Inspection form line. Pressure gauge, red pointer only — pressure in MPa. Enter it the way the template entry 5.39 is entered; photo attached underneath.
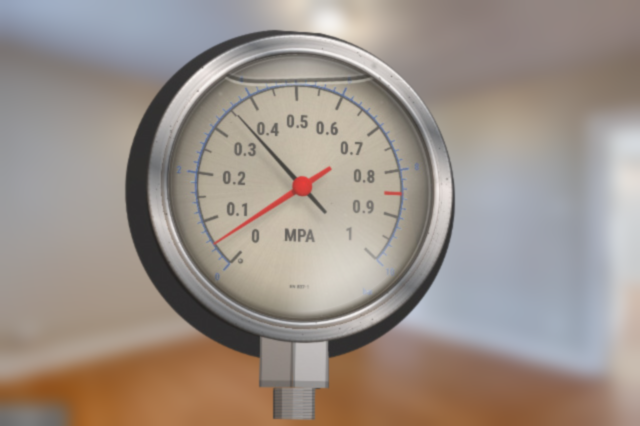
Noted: 0.05
